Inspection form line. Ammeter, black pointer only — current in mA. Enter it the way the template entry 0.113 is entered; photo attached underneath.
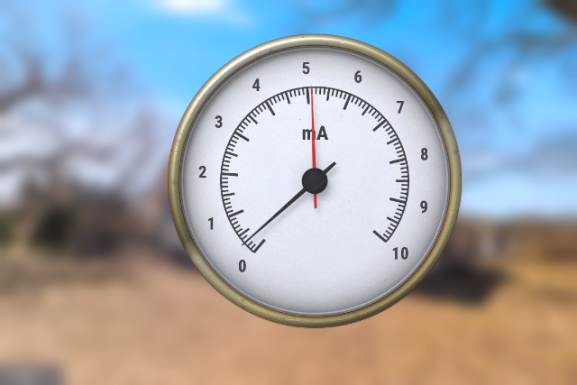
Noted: 0.3
